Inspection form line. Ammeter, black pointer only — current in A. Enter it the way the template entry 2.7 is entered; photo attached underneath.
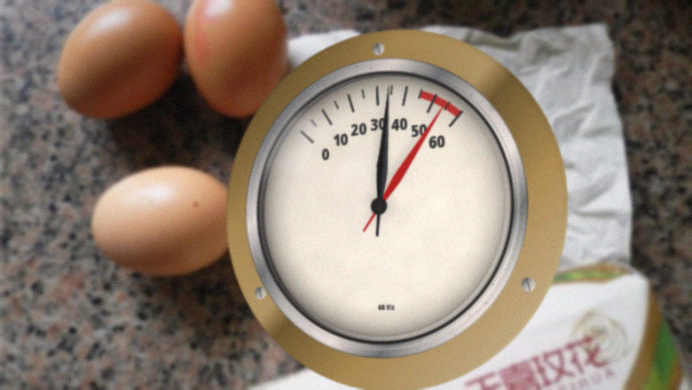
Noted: 35
